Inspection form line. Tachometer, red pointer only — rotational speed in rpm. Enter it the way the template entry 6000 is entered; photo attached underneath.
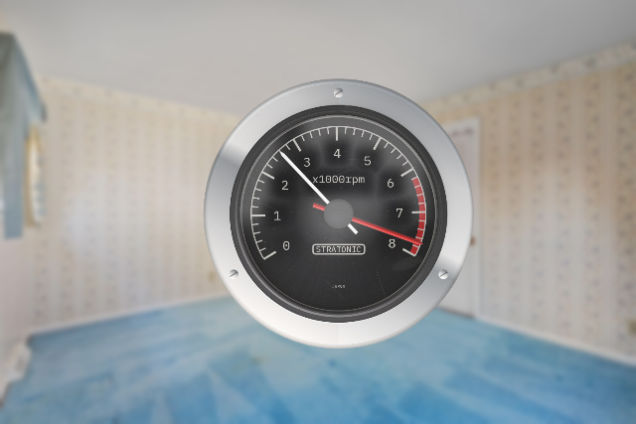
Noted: 7700
